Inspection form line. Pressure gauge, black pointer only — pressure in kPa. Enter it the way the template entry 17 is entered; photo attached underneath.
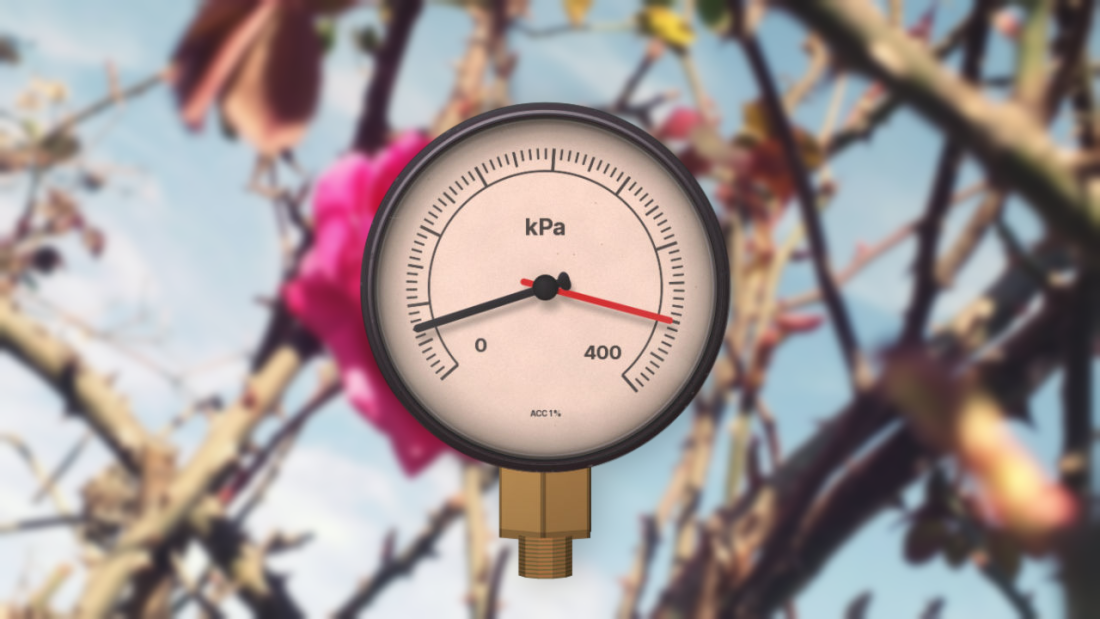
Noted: 35
